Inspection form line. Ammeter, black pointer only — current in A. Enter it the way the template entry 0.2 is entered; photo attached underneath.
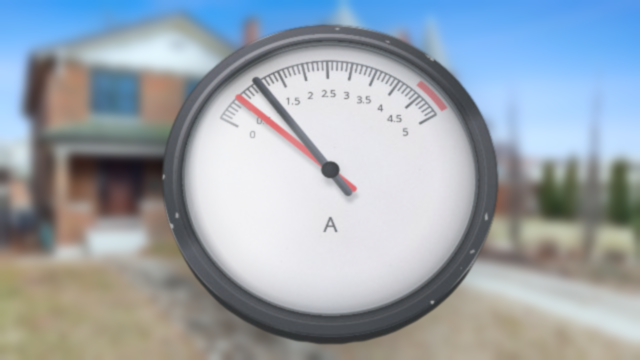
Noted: 1
